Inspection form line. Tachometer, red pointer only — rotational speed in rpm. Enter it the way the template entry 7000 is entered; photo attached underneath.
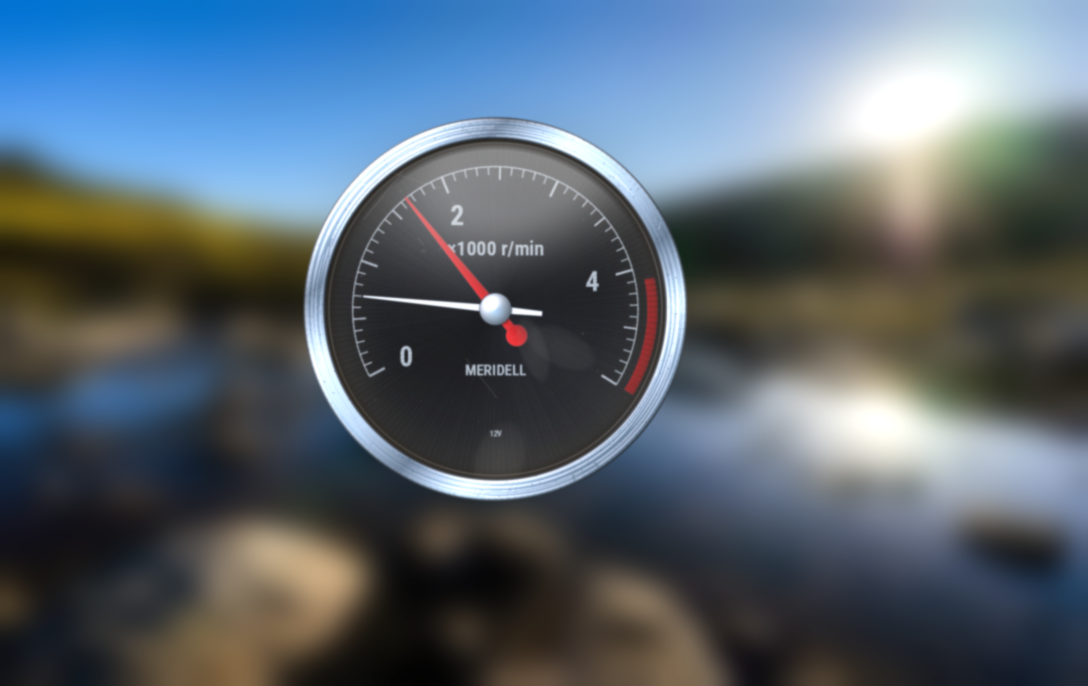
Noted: 1650
